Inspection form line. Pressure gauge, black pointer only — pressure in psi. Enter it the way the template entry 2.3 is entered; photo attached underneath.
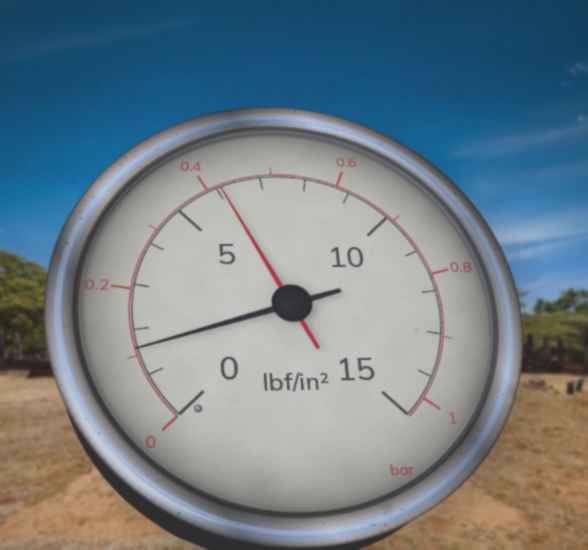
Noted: 1.5
